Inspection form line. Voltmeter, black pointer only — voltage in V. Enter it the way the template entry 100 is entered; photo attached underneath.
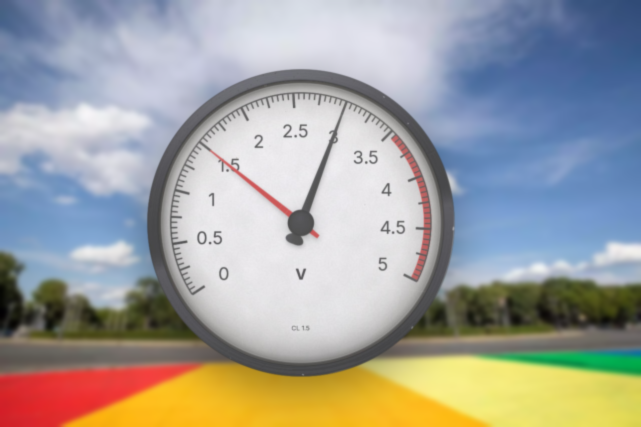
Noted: 3
